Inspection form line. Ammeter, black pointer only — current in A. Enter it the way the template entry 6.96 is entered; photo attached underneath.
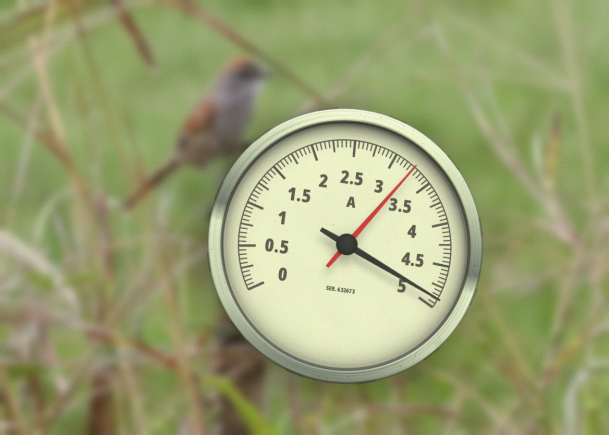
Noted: 4.9
